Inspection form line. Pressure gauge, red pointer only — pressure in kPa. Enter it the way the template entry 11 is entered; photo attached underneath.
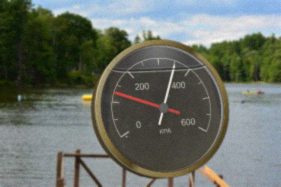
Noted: 125
